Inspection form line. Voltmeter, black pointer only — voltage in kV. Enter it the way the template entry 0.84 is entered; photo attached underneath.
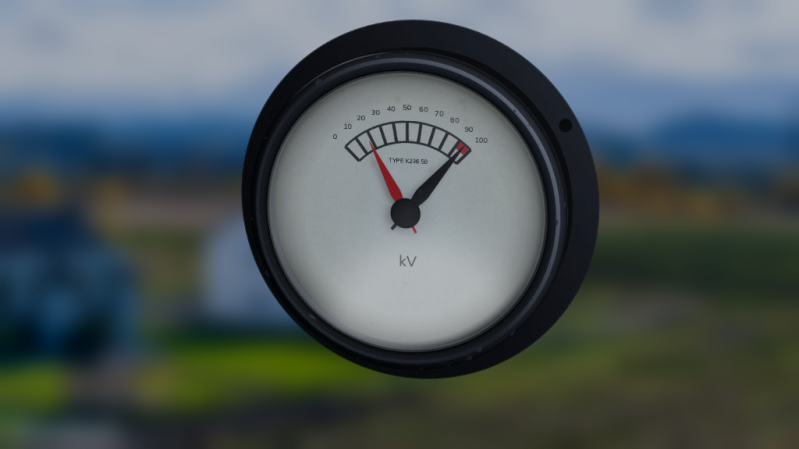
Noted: 95
